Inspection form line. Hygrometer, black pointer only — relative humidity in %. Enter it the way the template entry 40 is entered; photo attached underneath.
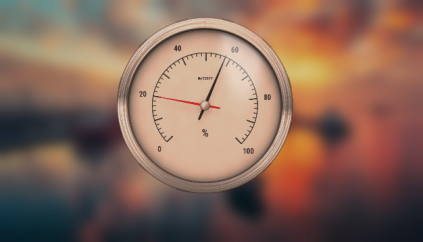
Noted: 58
